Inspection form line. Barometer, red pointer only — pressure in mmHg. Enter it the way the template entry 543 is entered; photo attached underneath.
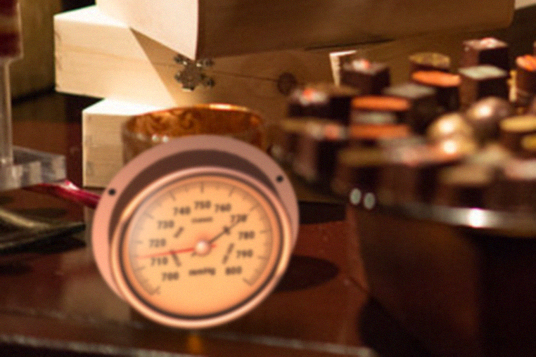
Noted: 715
